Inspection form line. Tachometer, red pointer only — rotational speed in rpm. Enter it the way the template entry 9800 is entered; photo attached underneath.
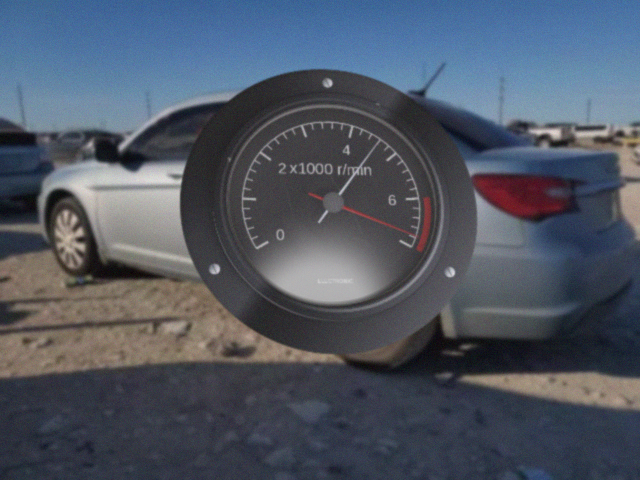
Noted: 6800
